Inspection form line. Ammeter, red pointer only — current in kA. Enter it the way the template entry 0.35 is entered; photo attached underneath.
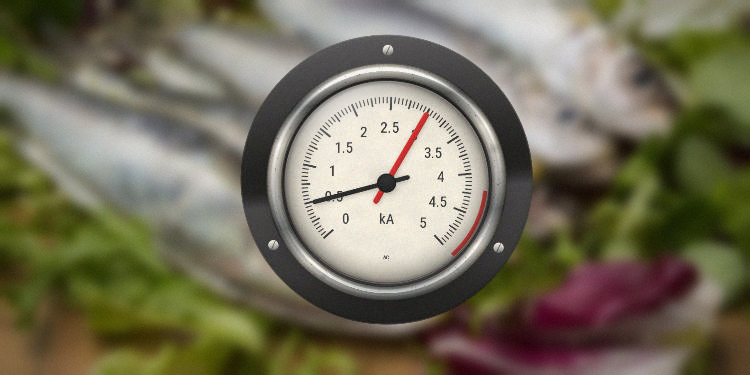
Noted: 3
